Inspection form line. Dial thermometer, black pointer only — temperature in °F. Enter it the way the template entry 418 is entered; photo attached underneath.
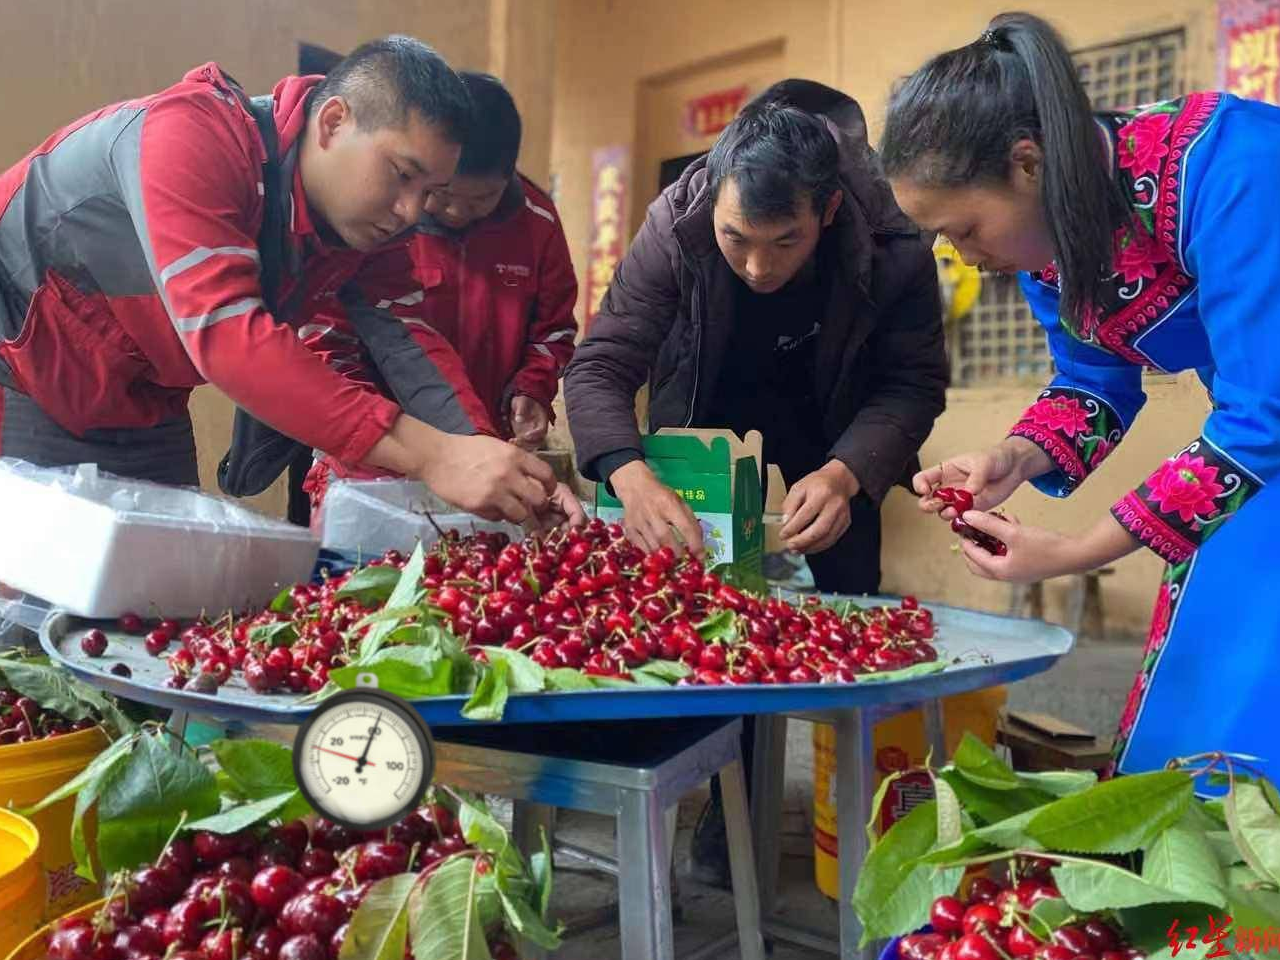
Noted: 60
